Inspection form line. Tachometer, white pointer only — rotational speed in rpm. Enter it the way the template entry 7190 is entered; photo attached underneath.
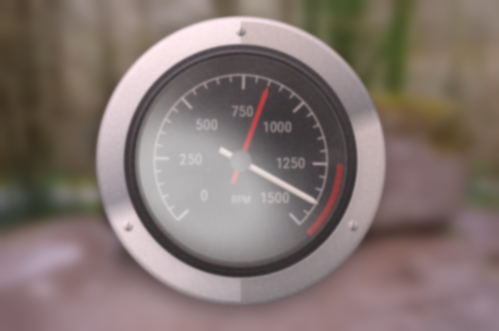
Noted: 1400
